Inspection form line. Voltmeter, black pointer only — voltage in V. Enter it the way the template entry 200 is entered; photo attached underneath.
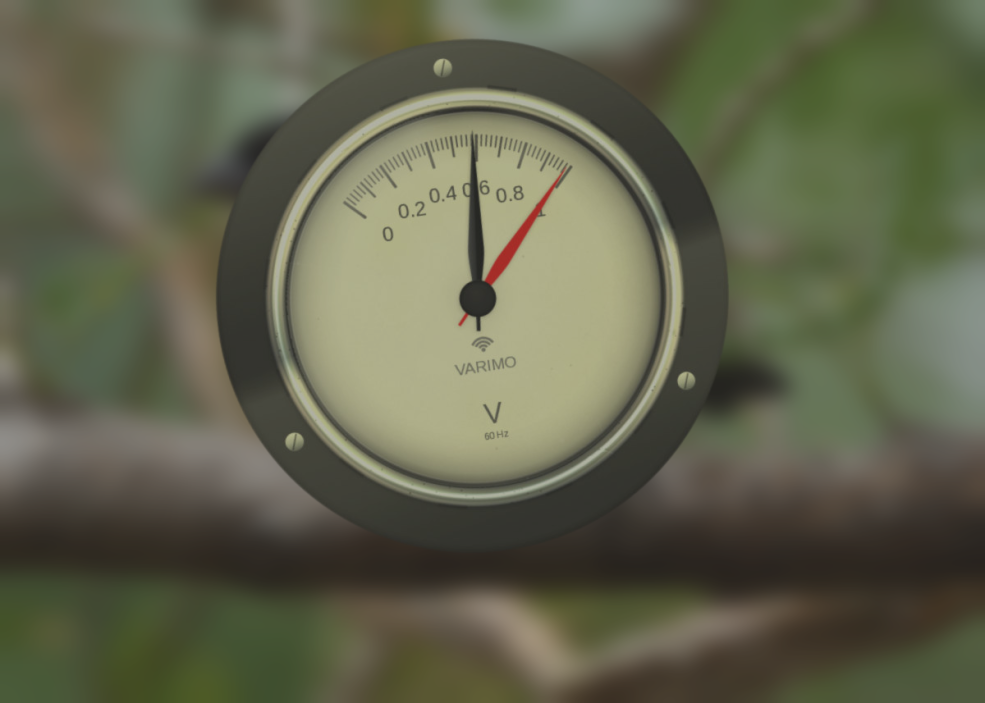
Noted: 0.58
